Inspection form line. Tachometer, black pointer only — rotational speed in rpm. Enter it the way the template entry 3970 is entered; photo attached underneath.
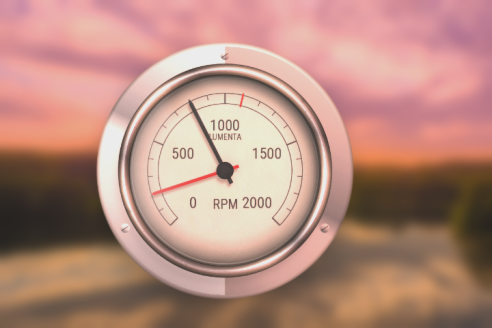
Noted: 800
